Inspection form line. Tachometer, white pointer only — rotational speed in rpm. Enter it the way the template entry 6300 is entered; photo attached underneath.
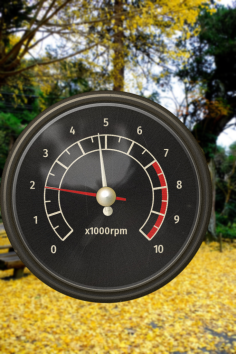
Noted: 4750
